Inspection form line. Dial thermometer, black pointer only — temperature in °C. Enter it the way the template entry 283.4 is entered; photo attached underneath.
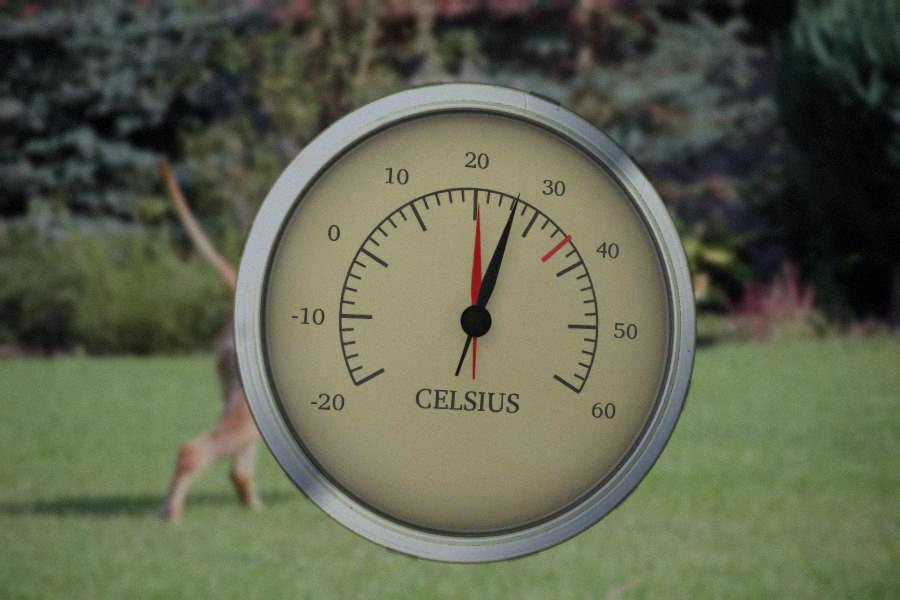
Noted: 26
